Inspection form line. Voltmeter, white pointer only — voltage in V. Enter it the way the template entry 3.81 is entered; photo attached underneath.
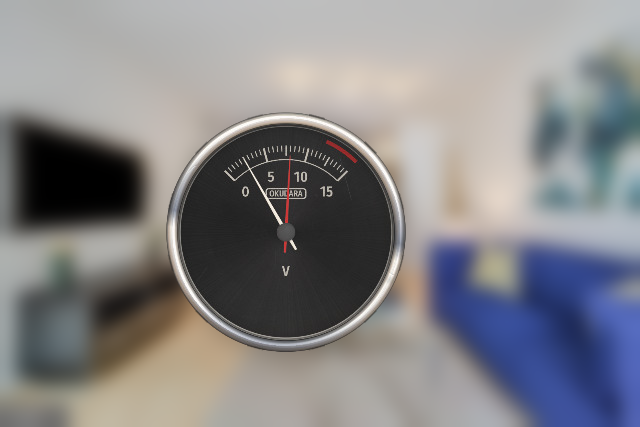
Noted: 2.5
